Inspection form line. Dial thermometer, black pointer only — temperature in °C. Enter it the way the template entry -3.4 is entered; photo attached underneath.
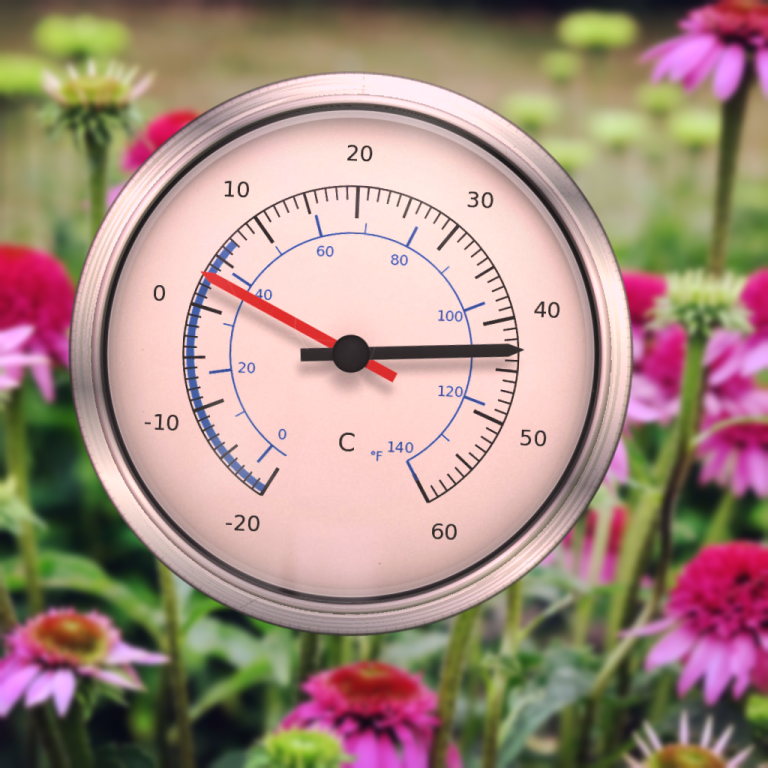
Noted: 43
